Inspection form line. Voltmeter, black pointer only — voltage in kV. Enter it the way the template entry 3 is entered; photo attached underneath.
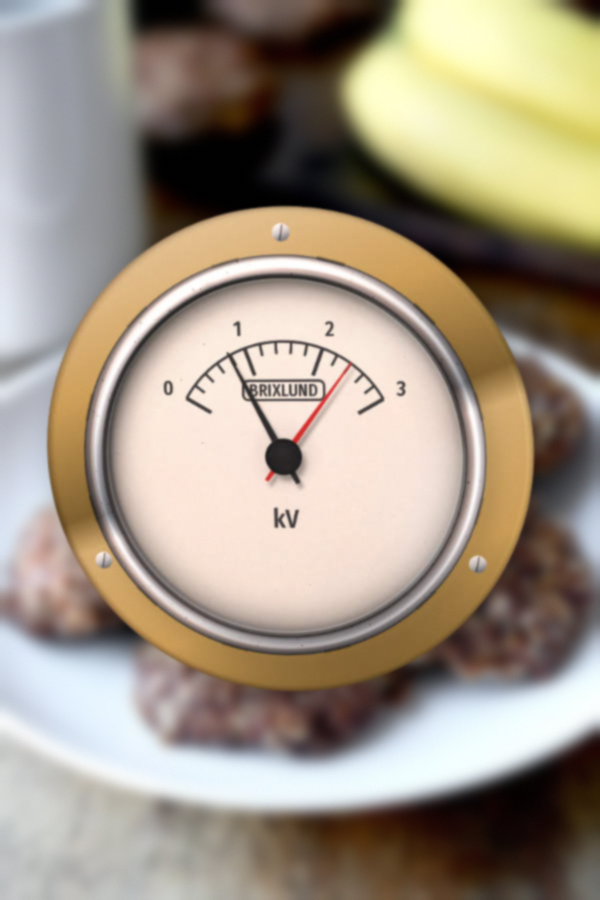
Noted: 0.8
